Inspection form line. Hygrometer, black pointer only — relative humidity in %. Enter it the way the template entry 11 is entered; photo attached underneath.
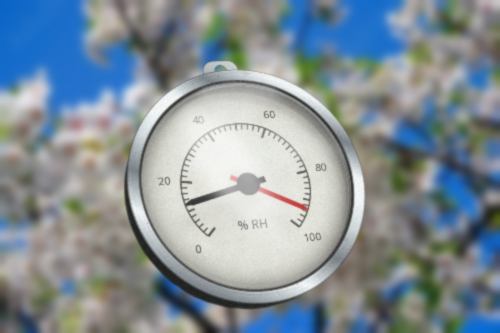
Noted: 12
